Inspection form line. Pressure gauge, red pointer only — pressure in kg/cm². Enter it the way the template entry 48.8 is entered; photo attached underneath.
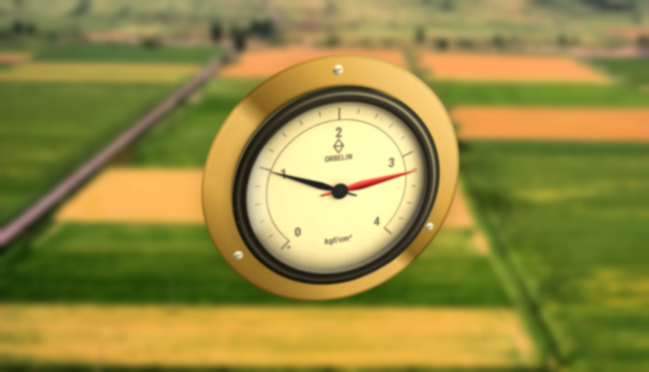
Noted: 3.2
